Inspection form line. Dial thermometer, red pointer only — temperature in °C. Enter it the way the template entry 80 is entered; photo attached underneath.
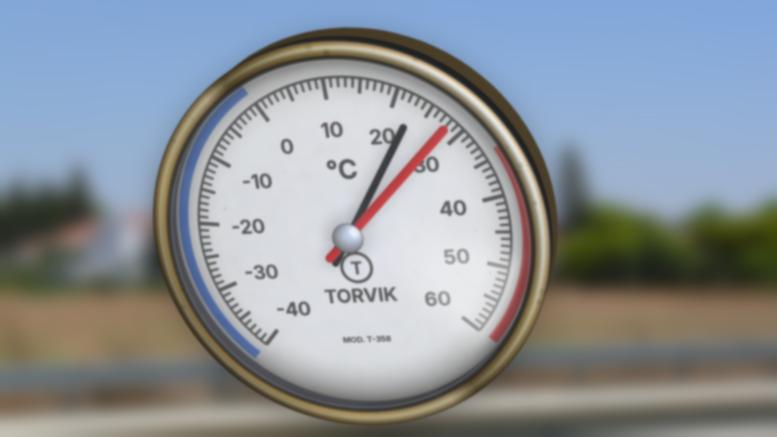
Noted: 28
